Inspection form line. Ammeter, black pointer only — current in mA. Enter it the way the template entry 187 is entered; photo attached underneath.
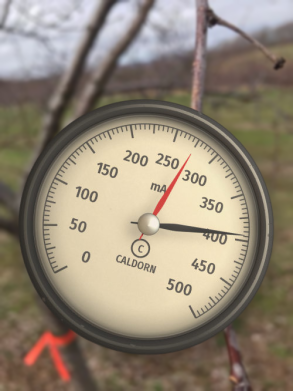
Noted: 395
